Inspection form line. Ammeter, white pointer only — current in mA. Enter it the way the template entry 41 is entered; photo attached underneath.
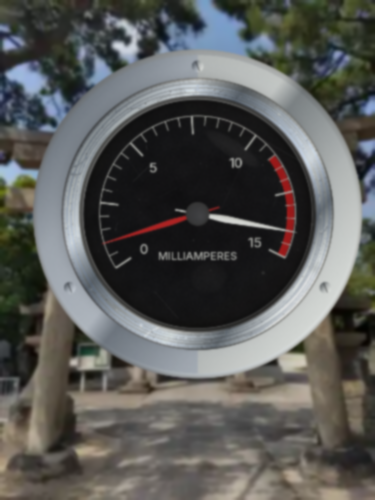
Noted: 14
